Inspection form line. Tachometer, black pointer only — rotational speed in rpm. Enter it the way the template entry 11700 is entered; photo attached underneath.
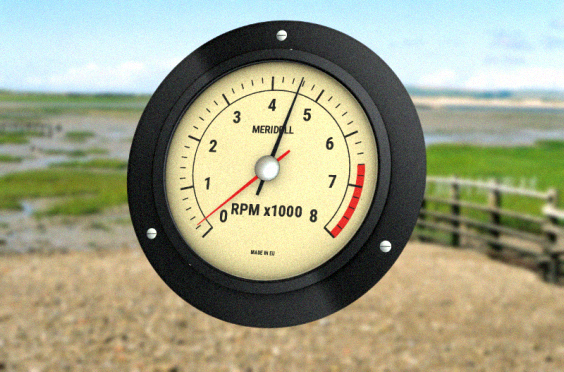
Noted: 4600
